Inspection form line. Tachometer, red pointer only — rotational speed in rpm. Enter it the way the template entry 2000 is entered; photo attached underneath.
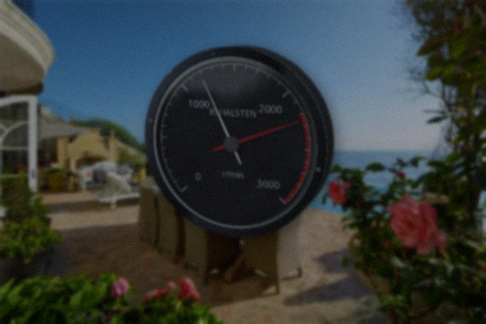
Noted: 2250
